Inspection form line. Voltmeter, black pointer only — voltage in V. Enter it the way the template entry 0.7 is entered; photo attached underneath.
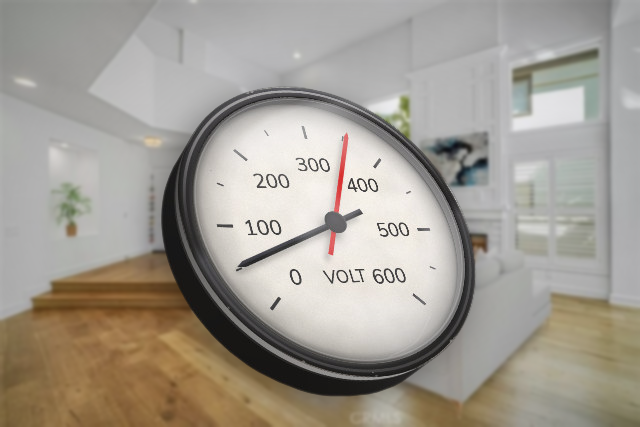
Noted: 50
